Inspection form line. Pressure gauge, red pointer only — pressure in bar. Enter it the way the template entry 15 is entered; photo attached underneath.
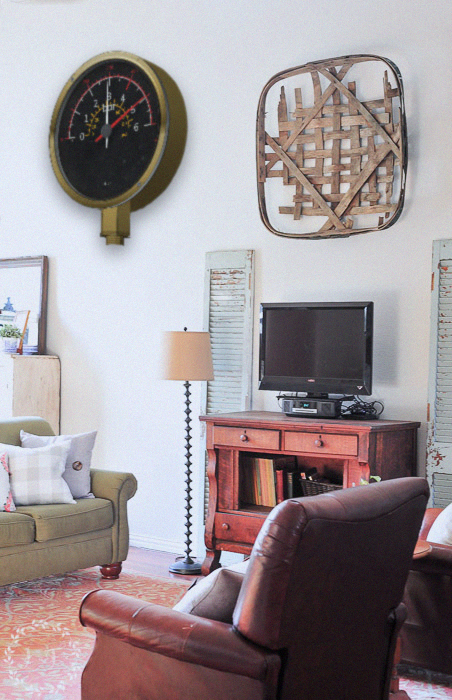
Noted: 5
